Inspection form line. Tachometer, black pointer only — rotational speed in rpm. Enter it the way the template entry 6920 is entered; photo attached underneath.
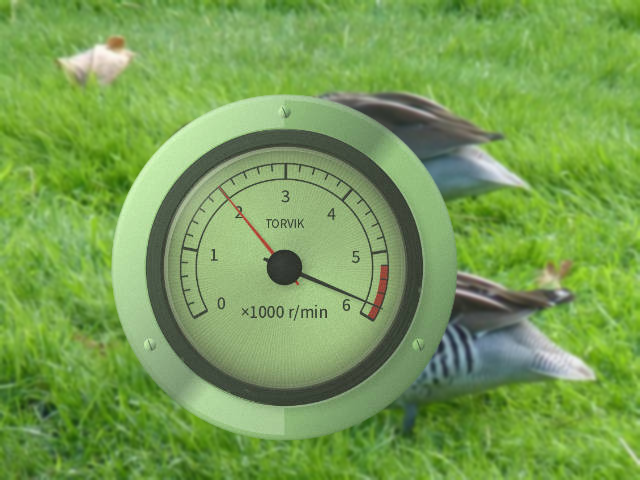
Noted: 5800
